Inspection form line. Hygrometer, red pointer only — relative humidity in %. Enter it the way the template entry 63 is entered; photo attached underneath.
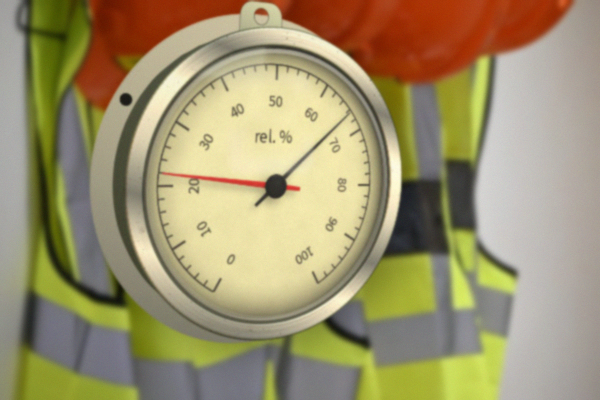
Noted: 22
